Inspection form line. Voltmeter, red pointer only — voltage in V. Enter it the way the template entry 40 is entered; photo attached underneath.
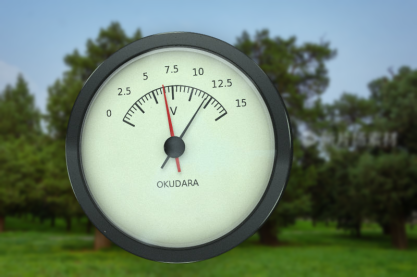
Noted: 6.5
